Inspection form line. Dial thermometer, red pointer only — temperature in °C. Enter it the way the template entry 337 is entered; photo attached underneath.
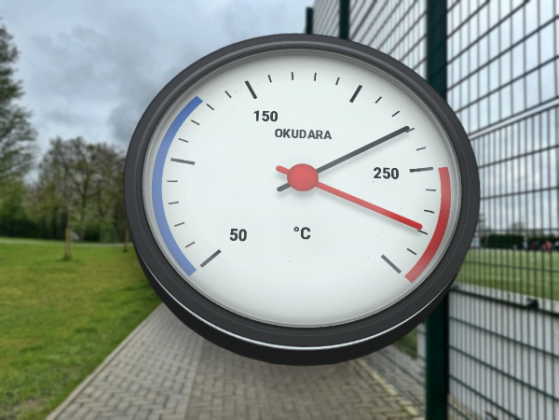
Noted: 280
